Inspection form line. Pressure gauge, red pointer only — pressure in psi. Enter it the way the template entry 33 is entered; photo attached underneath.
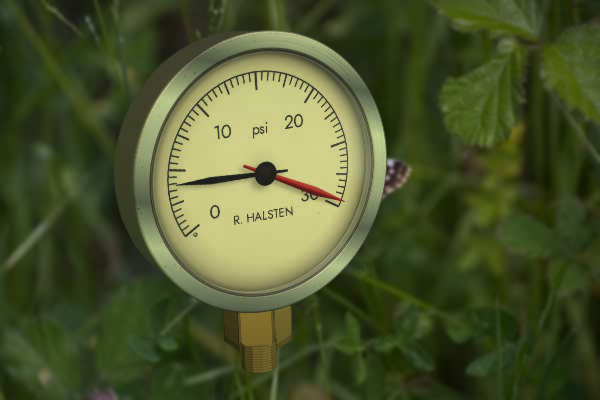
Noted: 29.5
